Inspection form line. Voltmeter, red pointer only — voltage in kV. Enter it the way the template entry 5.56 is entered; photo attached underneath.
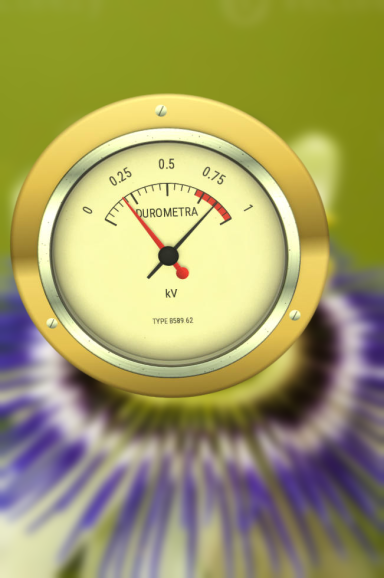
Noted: 0.2
